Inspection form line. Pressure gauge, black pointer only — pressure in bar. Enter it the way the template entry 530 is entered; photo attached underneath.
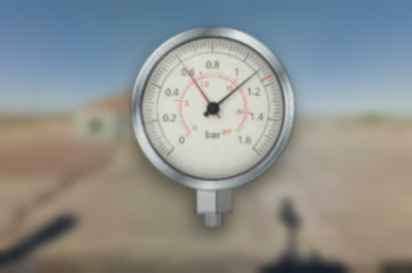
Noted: 1.1
